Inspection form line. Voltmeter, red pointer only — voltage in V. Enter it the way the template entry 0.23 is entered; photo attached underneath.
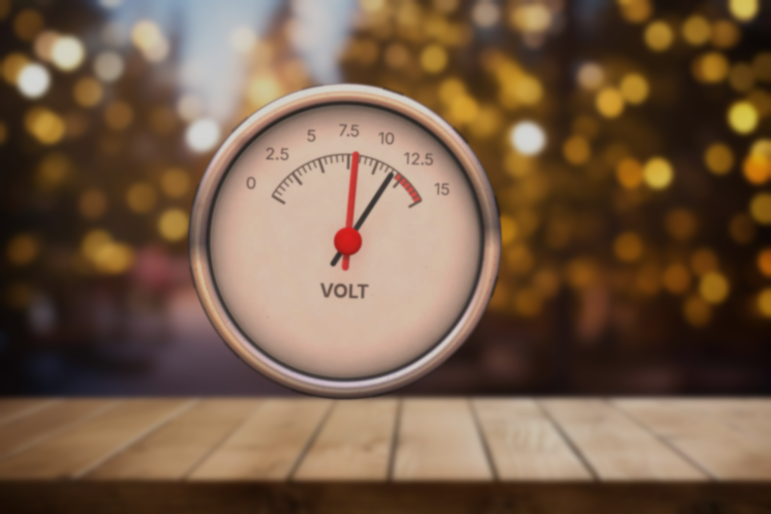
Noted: 8
